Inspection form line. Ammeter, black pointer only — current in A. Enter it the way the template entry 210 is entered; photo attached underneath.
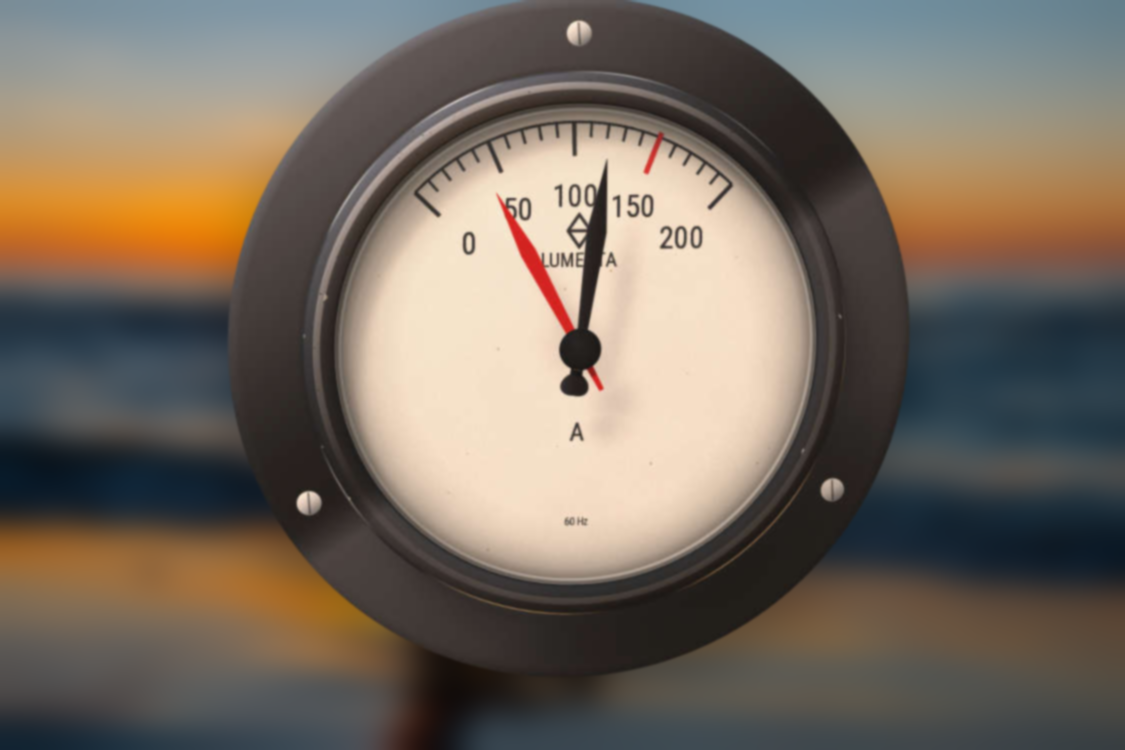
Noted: 120
